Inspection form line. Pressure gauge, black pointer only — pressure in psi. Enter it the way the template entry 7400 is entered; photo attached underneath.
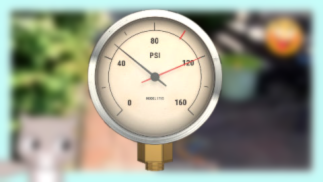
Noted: 50
